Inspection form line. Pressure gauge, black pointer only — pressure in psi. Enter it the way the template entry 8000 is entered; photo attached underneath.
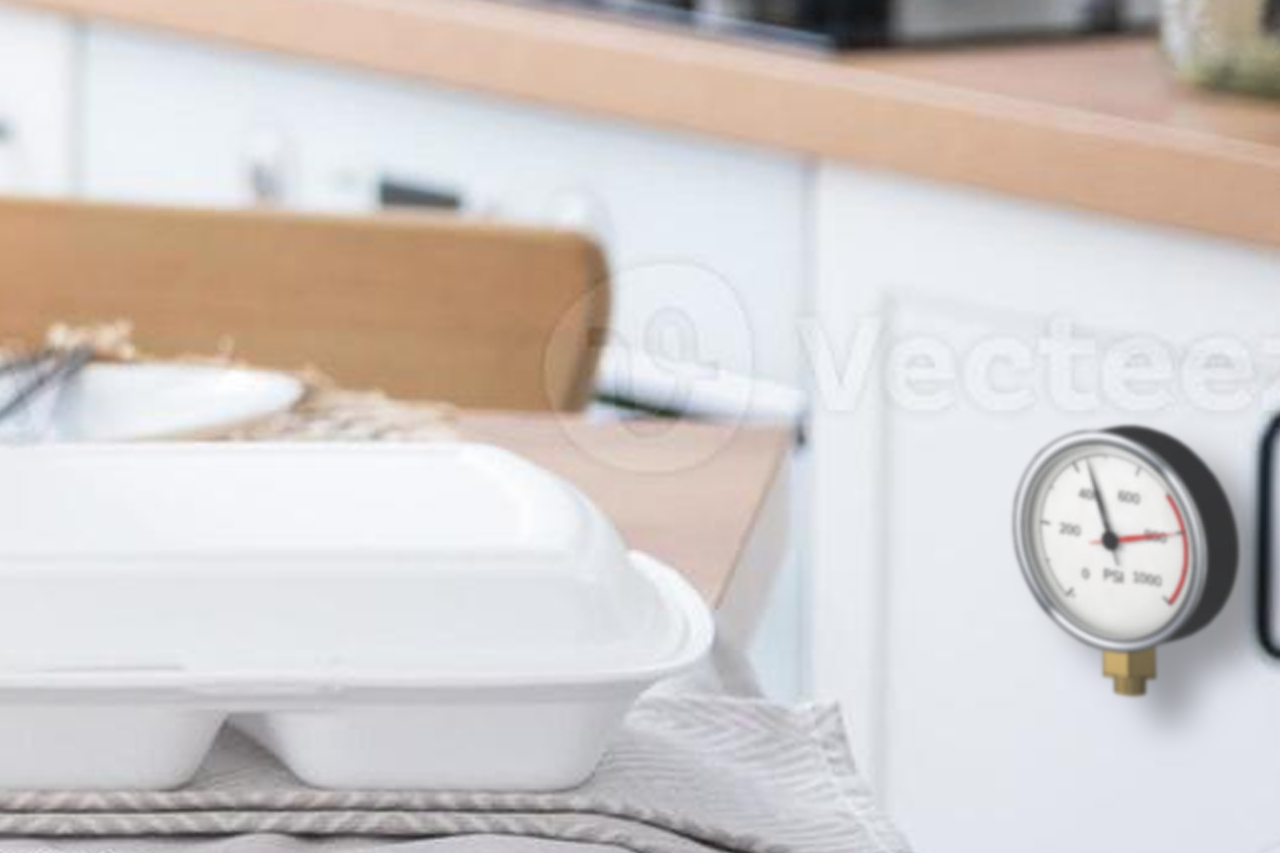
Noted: 450
